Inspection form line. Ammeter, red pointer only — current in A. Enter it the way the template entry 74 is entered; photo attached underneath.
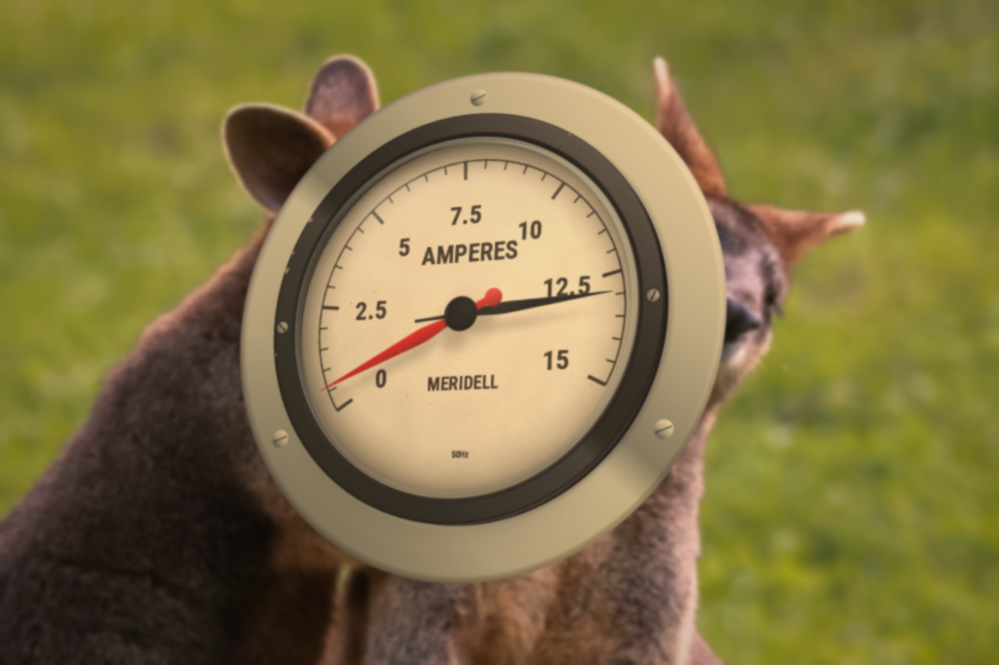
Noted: 0.5
